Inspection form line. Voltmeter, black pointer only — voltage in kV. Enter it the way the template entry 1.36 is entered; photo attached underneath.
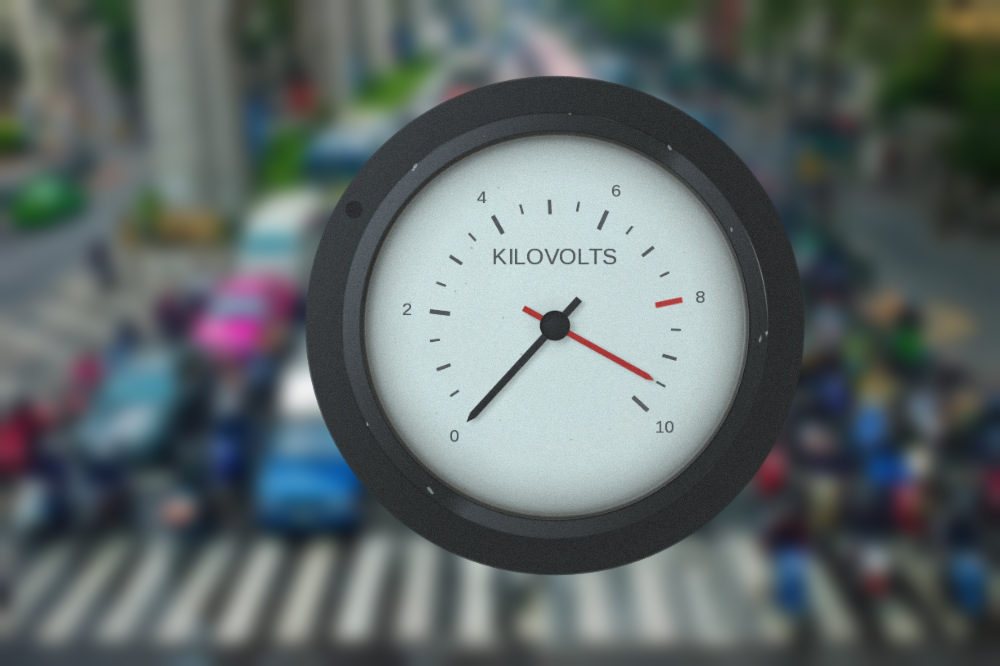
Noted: 0
